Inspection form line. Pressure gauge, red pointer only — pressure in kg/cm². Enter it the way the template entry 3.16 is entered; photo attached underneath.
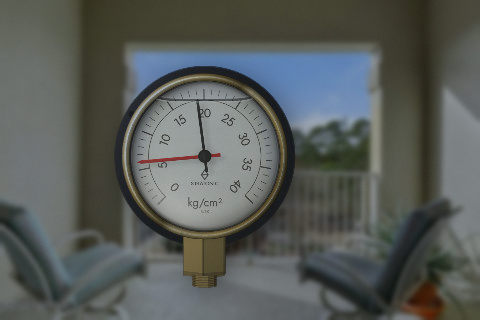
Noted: 6
